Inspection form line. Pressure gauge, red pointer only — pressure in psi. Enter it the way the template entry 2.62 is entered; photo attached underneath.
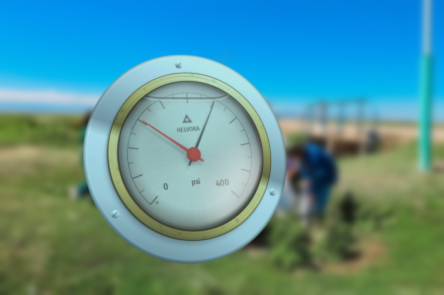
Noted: 120
